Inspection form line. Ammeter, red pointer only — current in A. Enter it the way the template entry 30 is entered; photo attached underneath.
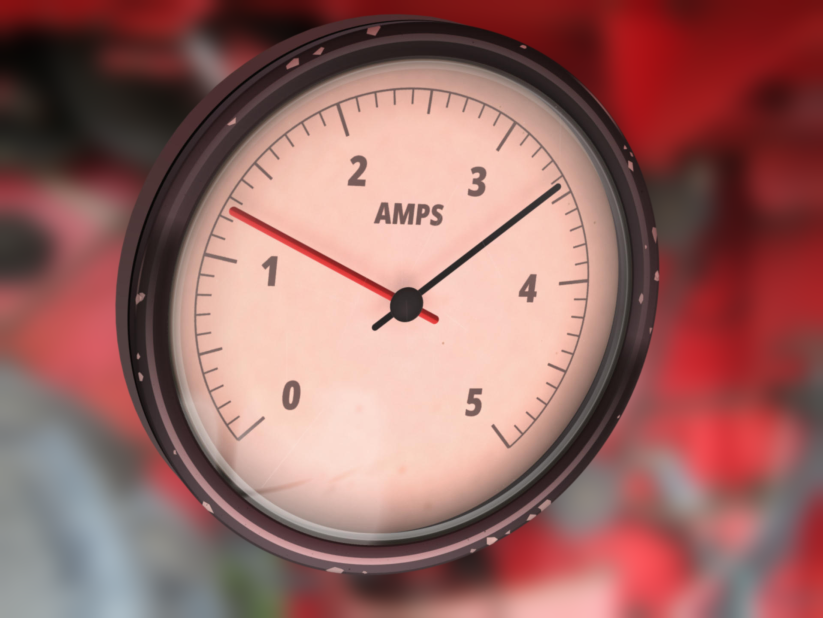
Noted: 1.25
